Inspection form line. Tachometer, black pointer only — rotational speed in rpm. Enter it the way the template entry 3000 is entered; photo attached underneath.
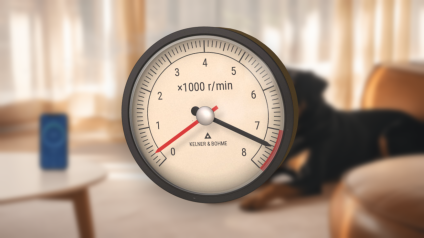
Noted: 7400
